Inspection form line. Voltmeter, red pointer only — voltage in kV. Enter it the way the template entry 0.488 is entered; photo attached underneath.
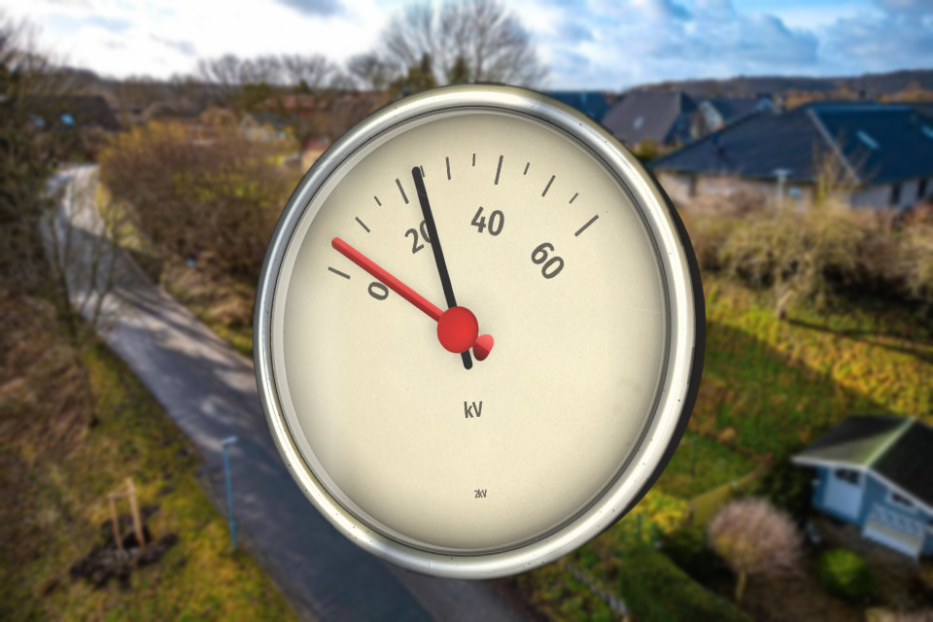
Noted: 5
